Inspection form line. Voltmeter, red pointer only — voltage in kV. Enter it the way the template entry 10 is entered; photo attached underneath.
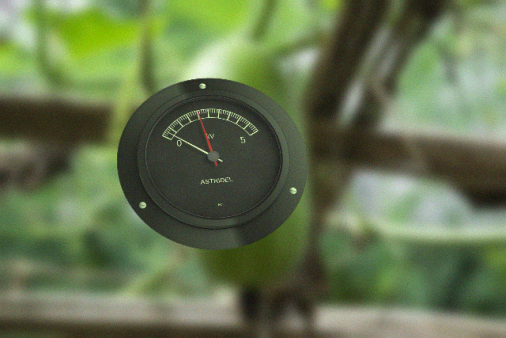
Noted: 2
